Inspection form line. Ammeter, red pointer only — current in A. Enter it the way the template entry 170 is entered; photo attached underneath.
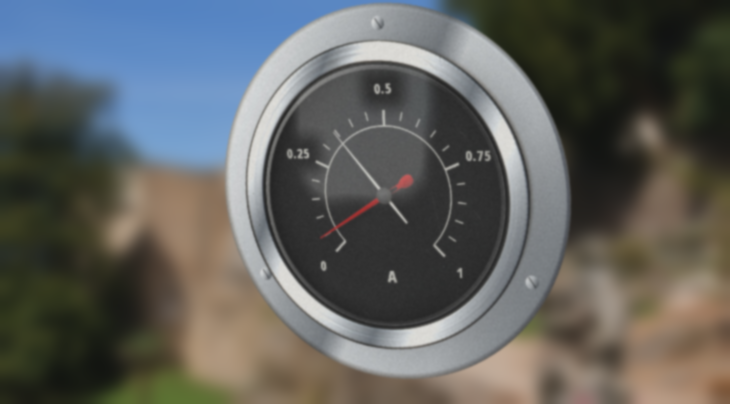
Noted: 0.05
